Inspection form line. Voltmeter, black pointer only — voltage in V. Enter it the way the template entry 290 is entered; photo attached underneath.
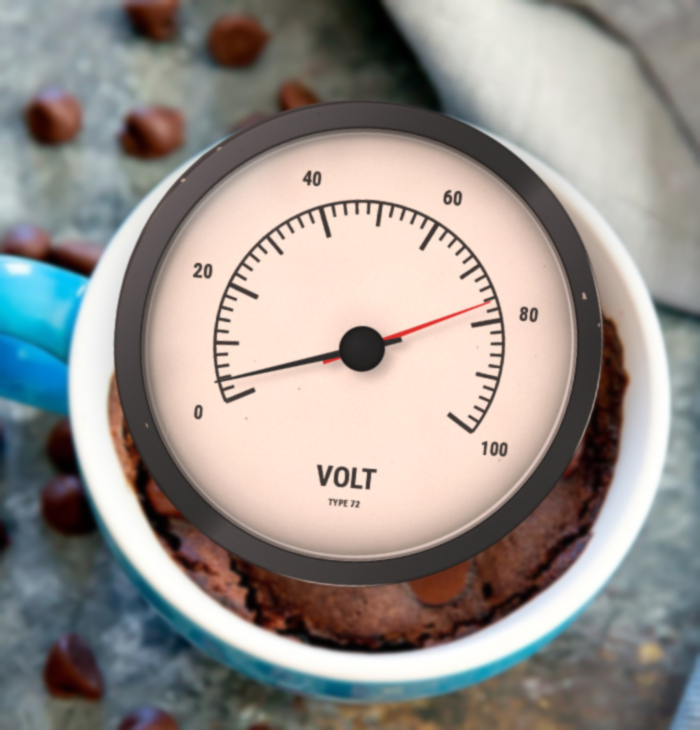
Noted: 4
